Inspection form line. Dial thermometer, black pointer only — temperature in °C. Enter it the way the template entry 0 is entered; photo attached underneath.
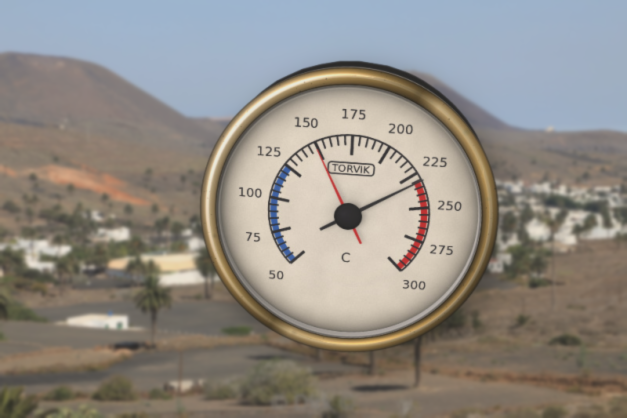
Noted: 230
